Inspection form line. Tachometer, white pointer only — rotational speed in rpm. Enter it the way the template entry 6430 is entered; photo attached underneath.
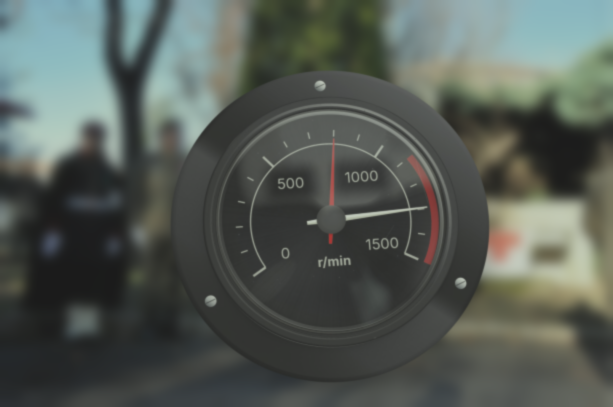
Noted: 1300
